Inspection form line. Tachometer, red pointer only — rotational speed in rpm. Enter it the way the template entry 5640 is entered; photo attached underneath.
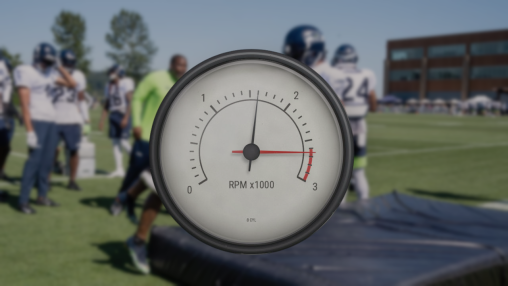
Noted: 2650
